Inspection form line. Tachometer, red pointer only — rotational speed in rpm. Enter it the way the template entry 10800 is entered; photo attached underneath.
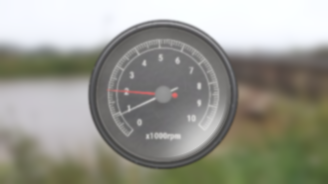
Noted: 2000
